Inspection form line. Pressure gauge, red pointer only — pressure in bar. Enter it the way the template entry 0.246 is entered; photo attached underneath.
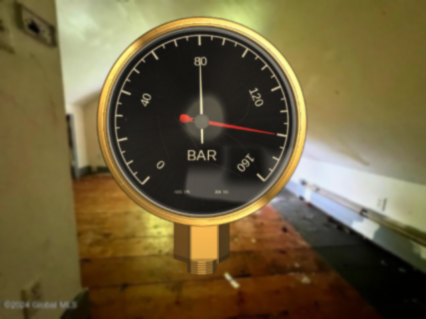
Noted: 140
